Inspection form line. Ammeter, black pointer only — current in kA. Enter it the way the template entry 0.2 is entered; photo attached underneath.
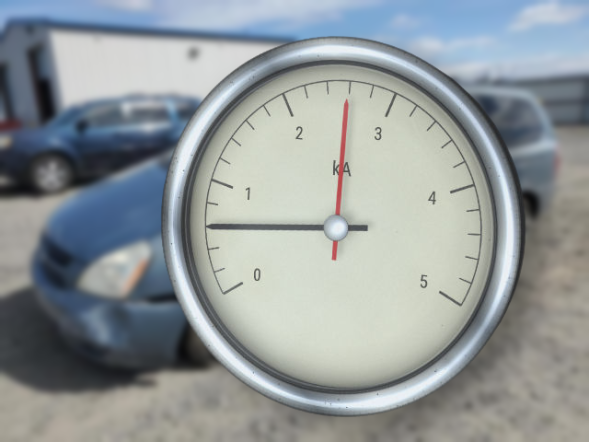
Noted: 0.6
